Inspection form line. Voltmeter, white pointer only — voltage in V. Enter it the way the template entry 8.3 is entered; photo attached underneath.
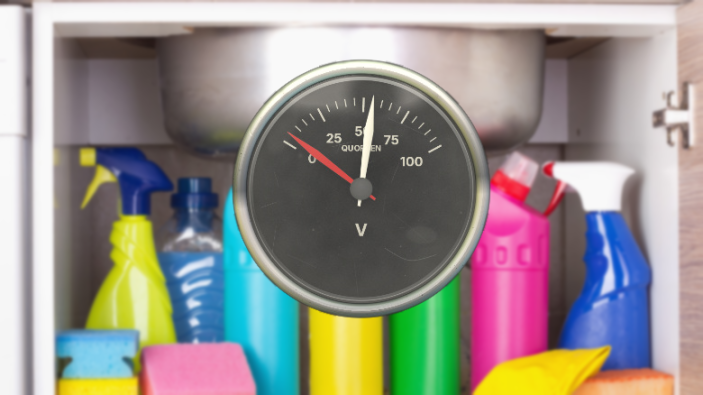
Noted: 55
